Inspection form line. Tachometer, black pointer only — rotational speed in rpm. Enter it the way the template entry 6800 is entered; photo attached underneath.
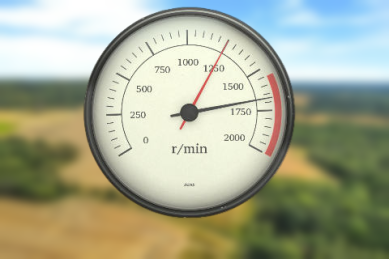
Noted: 1675
